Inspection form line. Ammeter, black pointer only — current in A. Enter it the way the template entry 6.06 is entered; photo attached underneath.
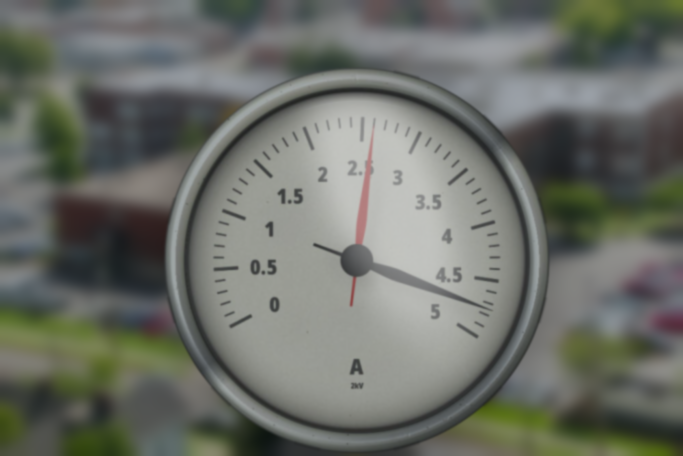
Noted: 4.75
